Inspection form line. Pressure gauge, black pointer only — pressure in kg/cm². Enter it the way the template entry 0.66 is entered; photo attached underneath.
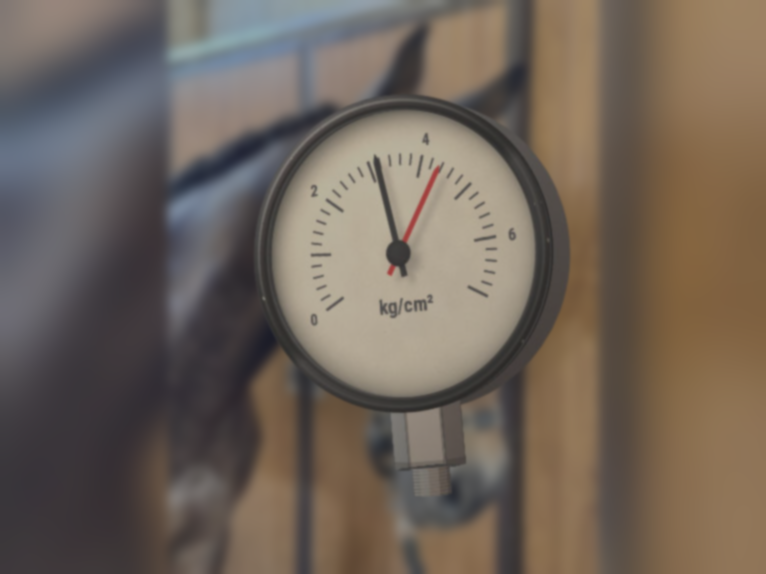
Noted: 3.2
